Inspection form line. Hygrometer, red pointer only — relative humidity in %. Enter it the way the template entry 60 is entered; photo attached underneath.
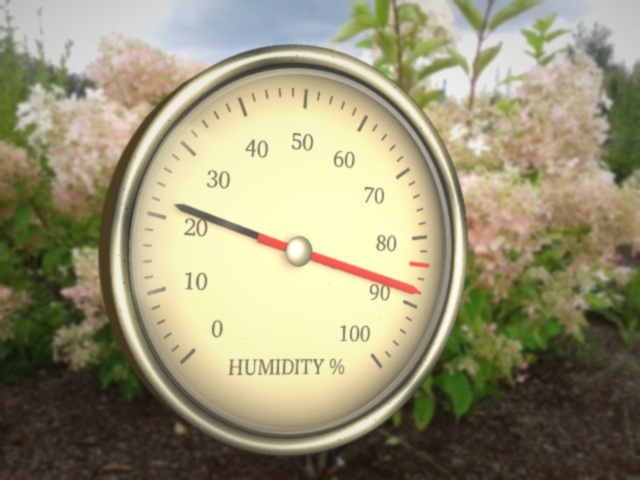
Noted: 88
